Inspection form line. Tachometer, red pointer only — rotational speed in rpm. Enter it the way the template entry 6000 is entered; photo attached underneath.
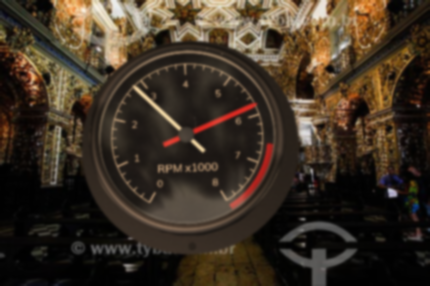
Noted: 5800
